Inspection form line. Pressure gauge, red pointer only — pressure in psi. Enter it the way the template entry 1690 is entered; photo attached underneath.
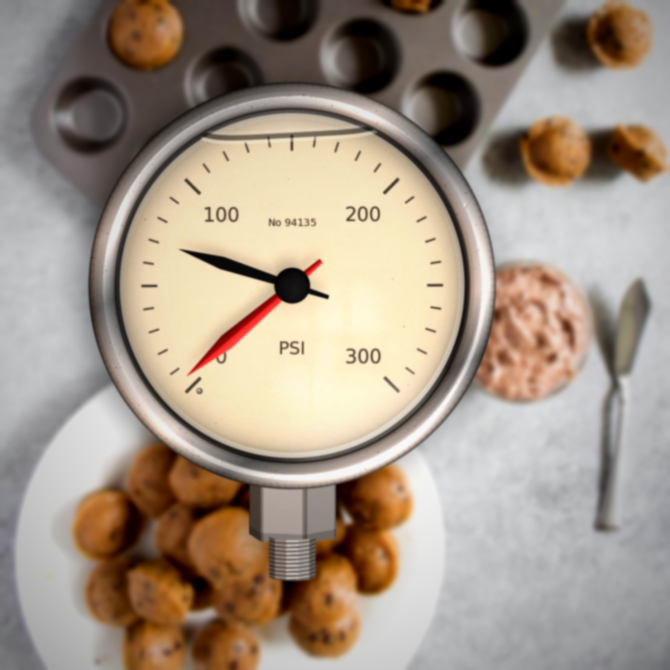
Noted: 5
